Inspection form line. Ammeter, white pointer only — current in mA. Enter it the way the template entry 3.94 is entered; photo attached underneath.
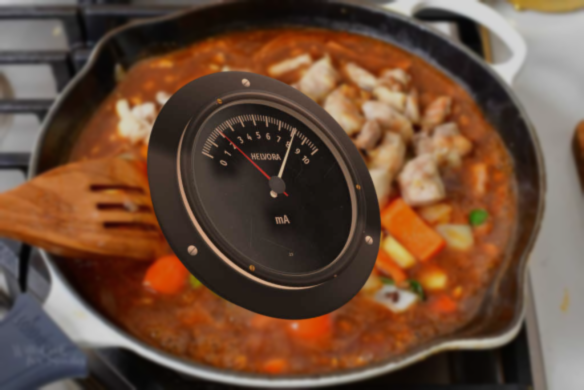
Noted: 8
